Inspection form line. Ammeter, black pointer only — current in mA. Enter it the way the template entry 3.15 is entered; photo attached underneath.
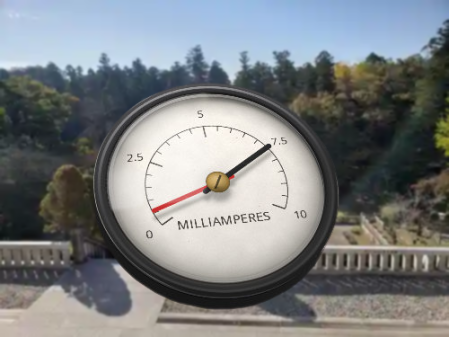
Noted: 7.5
